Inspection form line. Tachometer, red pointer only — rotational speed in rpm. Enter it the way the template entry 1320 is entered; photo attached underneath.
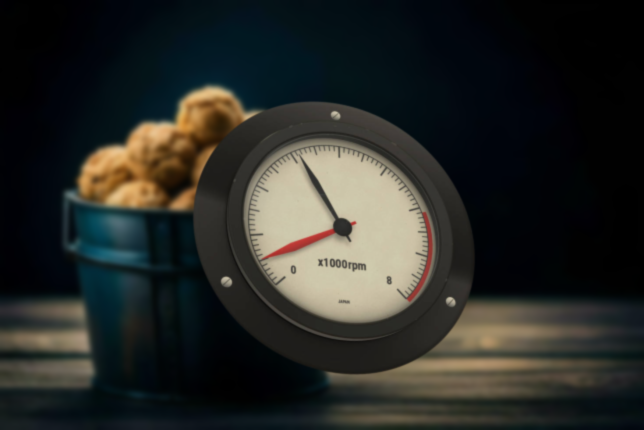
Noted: 500
